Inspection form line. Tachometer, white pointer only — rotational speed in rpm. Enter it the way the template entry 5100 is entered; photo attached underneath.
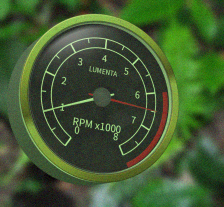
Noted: 1000
